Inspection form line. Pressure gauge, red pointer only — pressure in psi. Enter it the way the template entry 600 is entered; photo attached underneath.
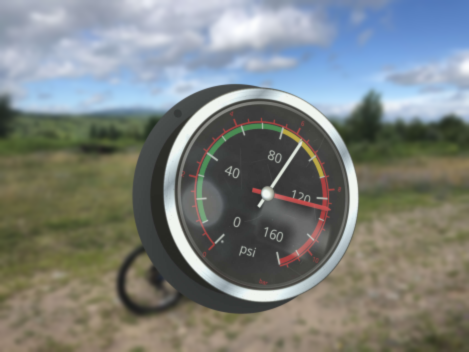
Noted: 125
